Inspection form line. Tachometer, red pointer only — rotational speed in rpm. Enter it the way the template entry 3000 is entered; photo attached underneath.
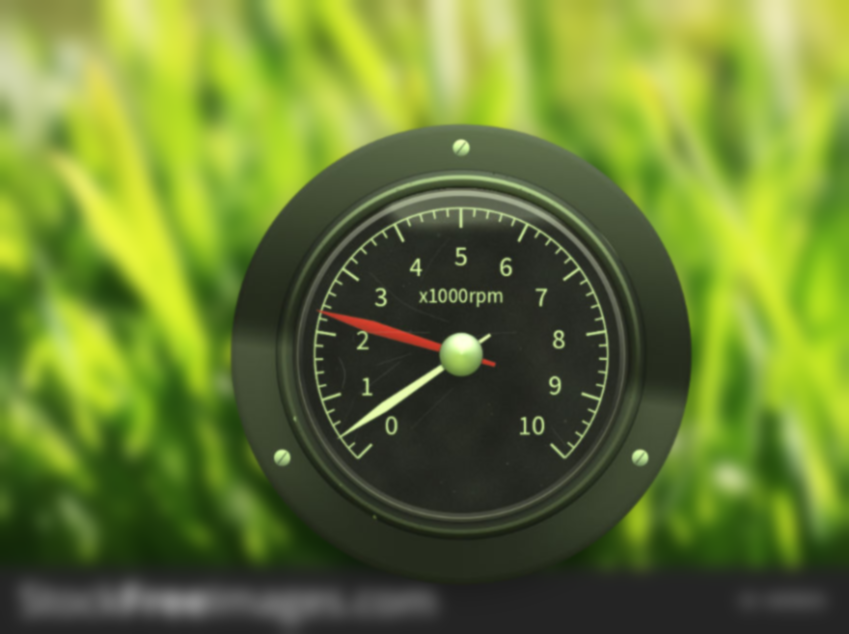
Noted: 2300
